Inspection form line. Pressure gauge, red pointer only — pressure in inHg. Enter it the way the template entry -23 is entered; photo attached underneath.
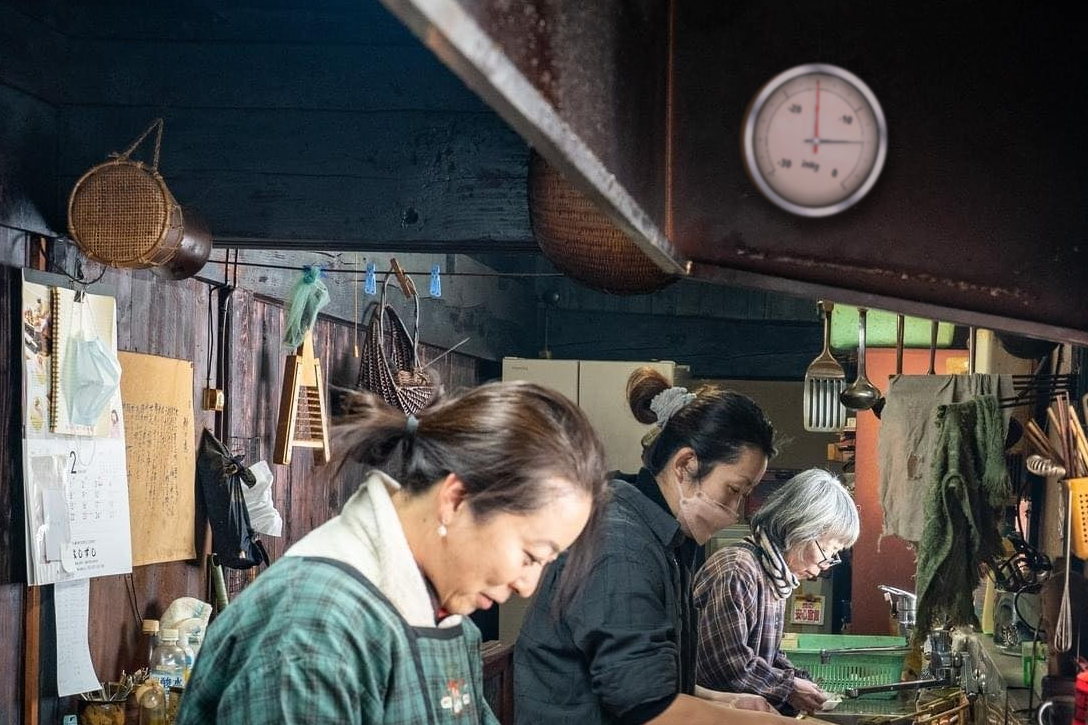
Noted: -16
